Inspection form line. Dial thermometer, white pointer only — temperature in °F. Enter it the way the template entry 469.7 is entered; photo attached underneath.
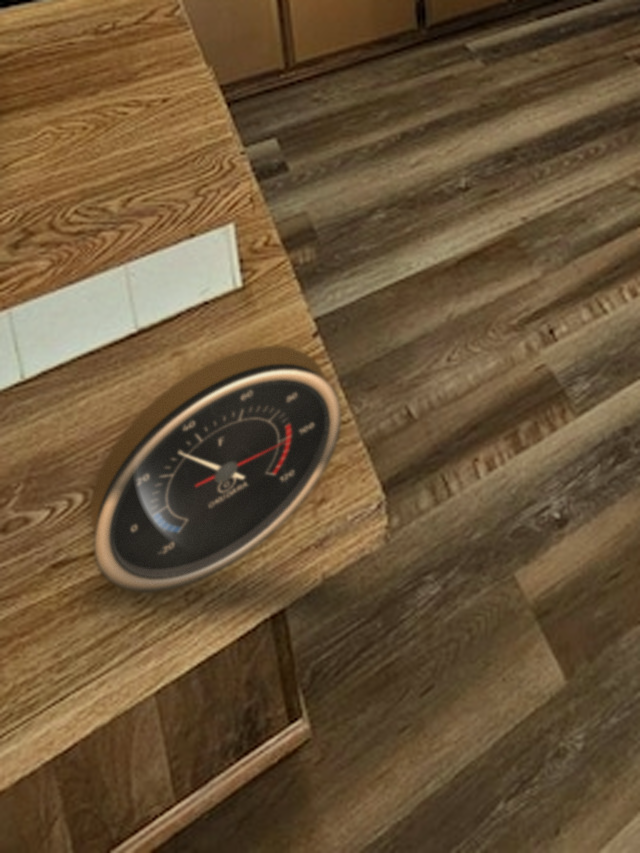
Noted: 32
